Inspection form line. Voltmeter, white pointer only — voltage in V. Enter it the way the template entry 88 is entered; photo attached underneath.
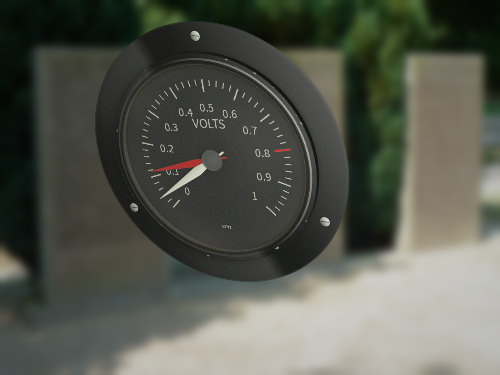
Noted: 0.04
